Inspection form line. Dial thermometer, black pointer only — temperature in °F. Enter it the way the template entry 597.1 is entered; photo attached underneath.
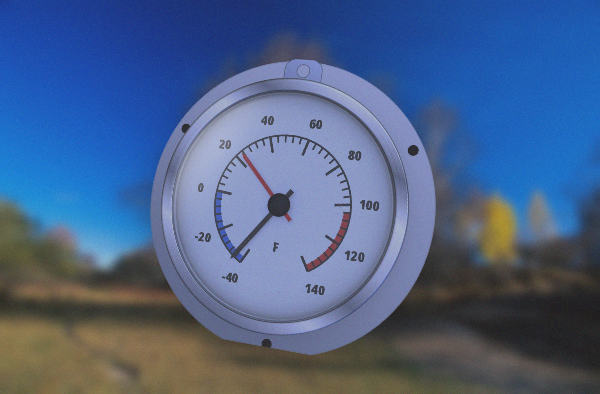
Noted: -36
